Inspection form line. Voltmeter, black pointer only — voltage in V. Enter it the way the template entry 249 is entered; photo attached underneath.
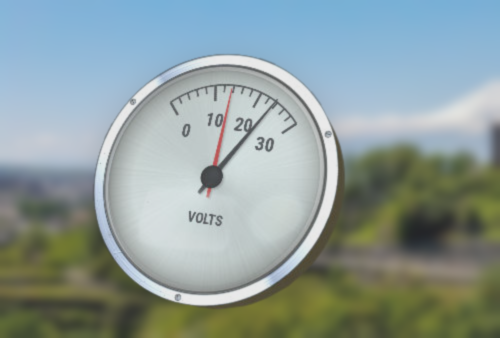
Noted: 24
